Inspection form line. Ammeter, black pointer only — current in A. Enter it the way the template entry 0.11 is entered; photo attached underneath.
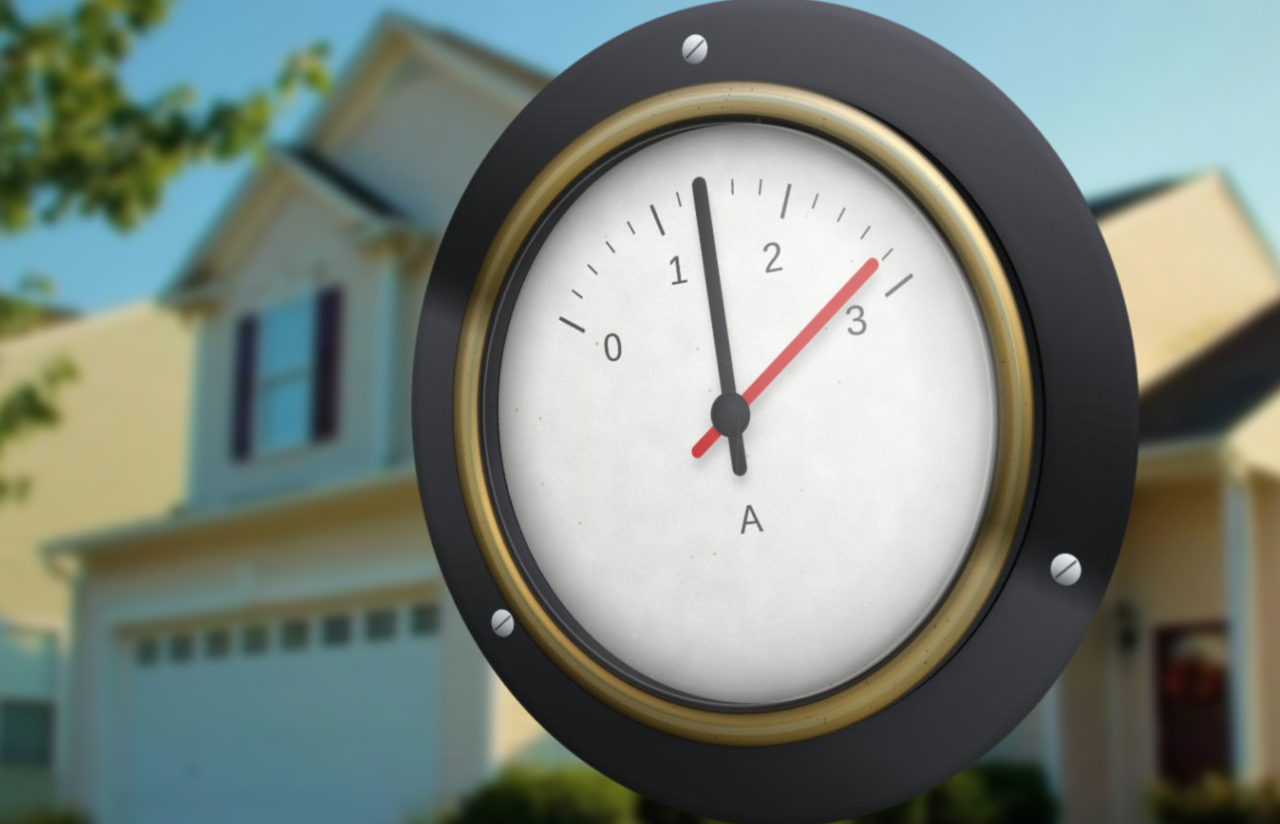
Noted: 1.4
